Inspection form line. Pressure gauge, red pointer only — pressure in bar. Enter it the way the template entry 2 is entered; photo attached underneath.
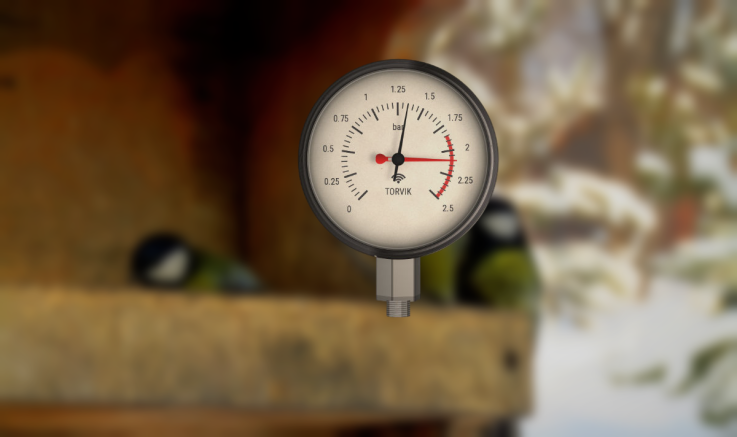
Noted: 2.1
